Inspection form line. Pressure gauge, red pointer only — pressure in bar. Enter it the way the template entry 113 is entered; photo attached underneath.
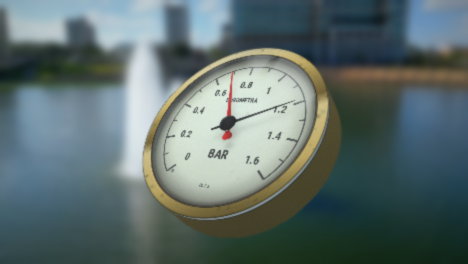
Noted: 0.7
